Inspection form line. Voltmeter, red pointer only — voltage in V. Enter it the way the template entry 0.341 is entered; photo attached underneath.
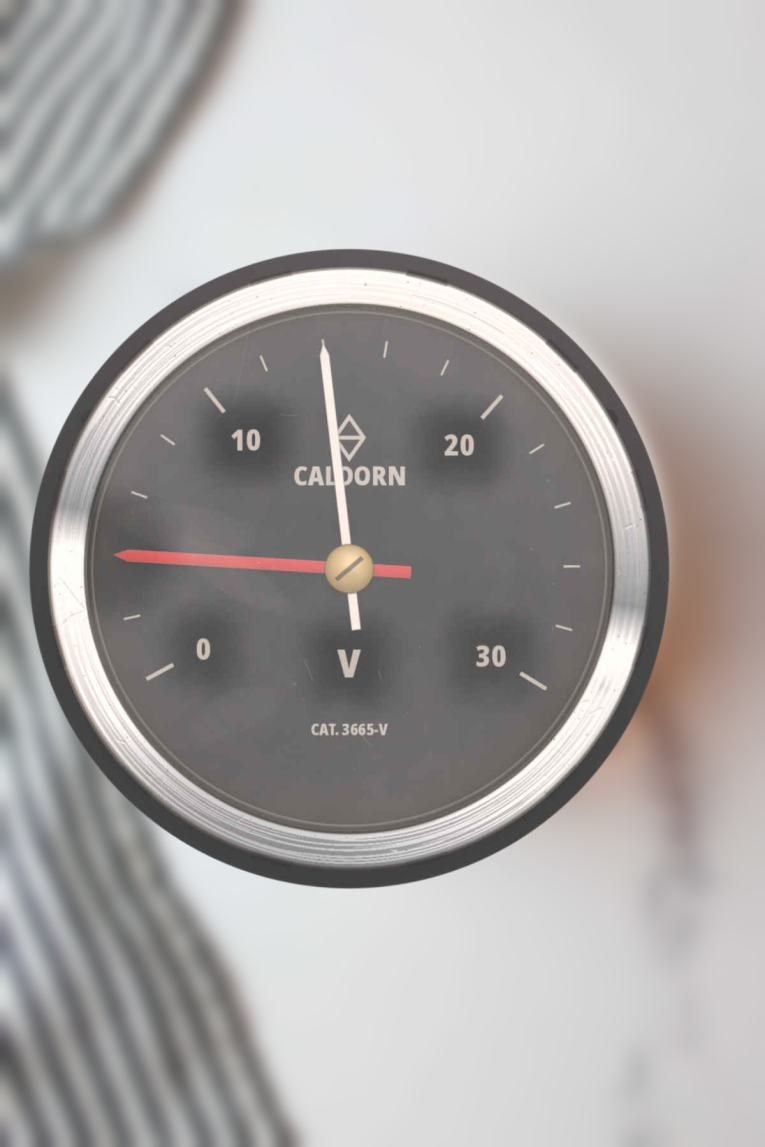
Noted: 4
